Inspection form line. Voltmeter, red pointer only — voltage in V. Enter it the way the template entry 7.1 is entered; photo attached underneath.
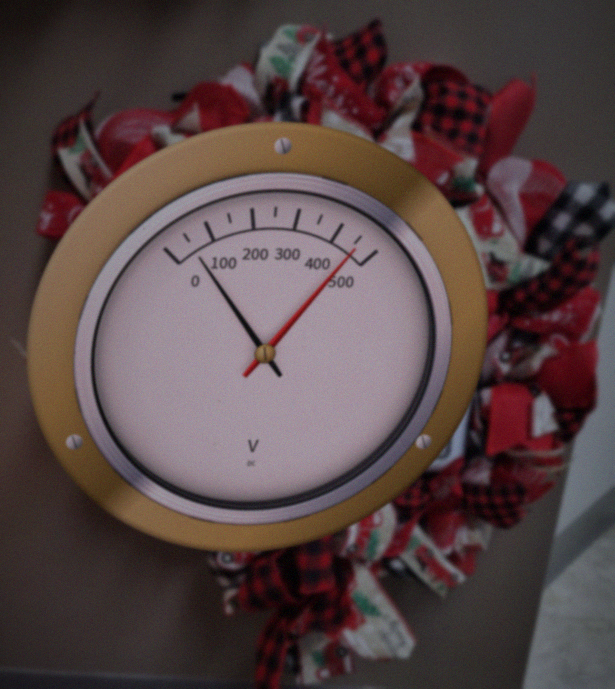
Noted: 450
